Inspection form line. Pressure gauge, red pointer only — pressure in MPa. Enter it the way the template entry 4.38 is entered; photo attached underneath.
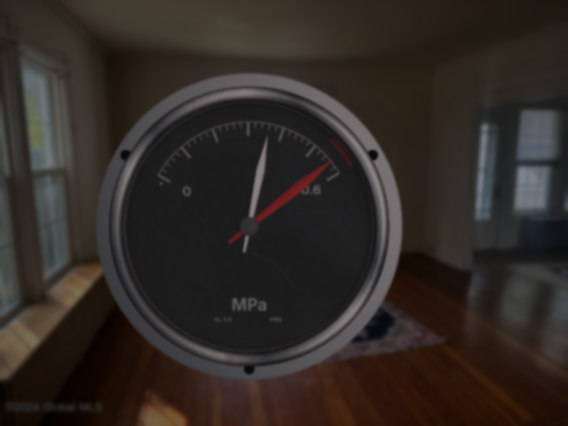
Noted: 0.56
